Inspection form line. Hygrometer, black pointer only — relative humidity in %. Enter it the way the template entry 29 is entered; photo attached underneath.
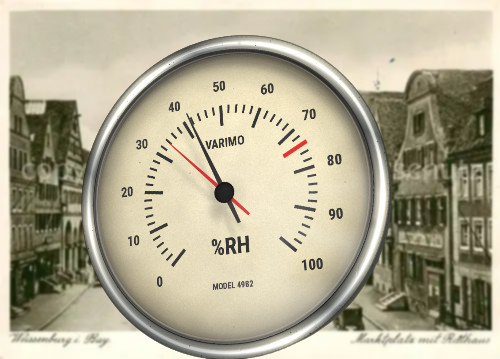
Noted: 42
